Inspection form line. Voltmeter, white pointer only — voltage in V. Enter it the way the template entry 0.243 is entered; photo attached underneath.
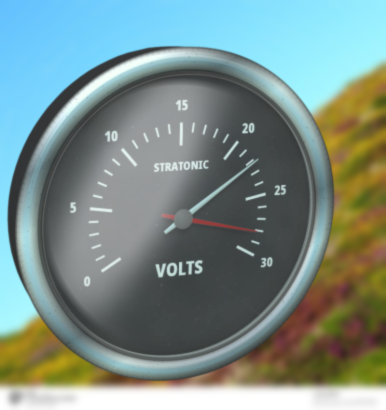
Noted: 22
